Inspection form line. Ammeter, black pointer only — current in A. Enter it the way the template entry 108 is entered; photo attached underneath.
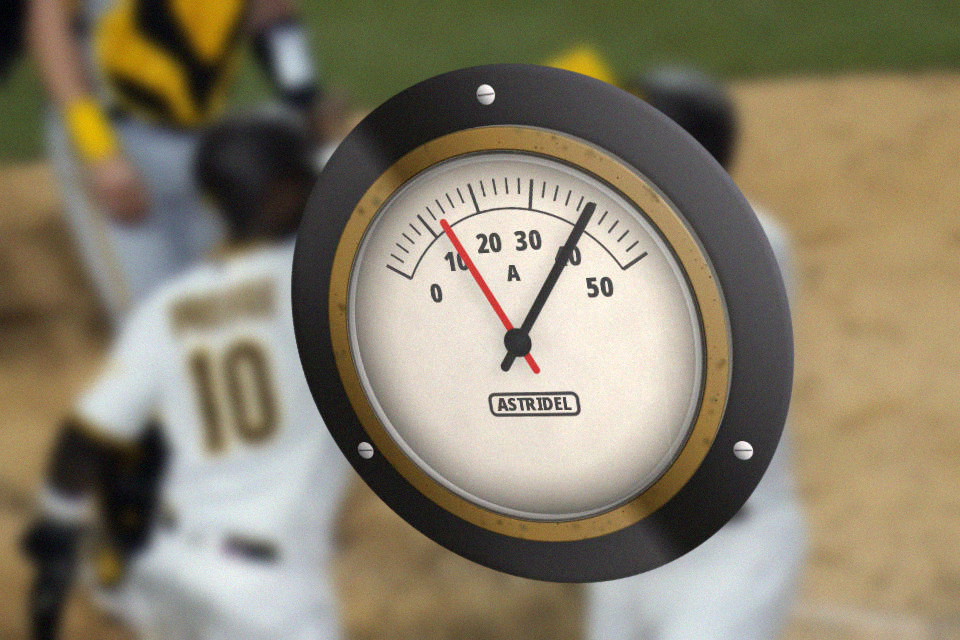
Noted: 40
